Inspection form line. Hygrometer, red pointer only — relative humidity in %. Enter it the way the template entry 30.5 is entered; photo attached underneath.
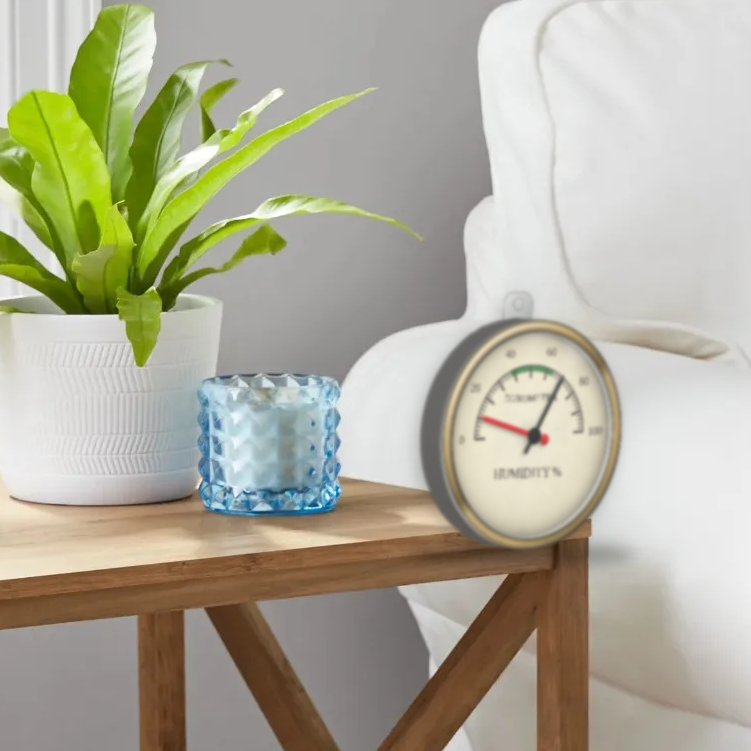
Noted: 10
